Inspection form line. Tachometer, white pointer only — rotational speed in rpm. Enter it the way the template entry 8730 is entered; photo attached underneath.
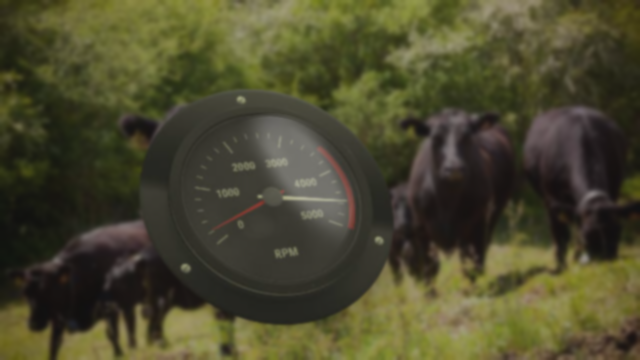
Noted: 4600
